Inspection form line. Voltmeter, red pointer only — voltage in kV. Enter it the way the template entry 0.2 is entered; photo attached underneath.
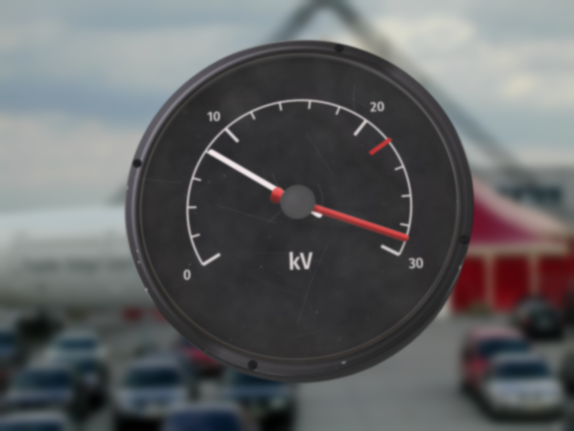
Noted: 29
